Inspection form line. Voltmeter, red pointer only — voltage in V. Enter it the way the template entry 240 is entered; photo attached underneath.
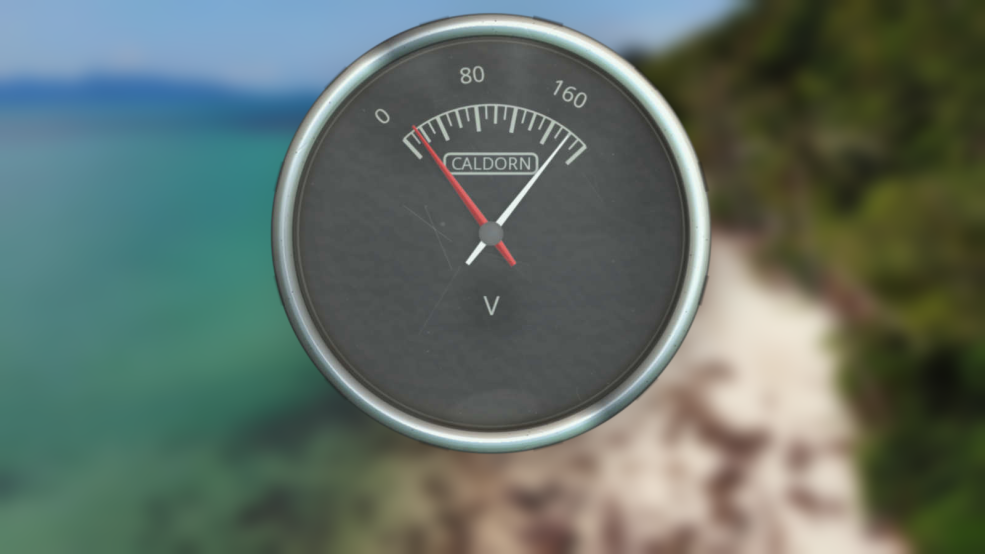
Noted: 15
